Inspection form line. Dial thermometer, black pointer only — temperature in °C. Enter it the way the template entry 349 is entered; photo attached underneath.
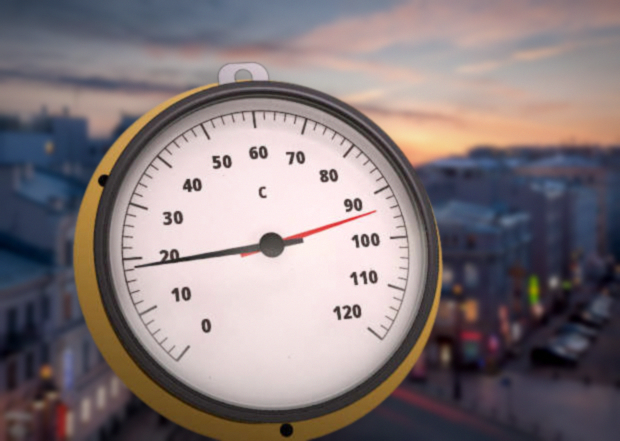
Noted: 18
